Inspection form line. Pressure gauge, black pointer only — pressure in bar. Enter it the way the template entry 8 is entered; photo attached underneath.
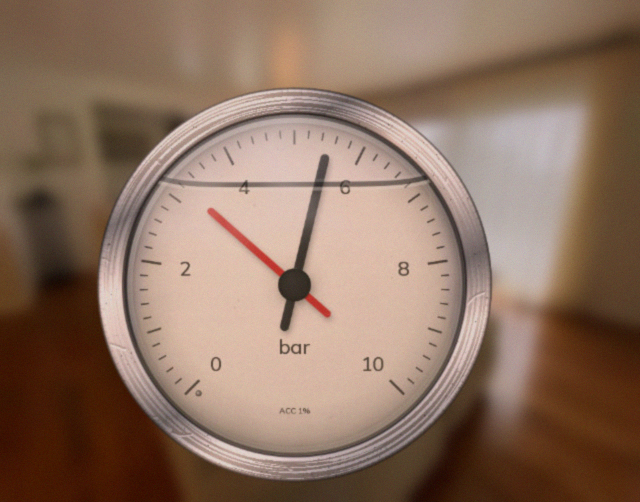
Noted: 5.5
